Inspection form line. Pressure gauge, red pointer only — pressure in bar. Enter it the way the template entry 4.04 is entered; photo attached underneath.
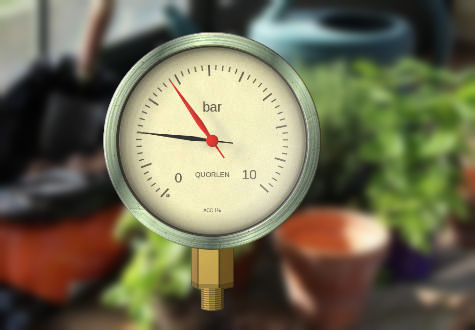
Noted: 3.8
